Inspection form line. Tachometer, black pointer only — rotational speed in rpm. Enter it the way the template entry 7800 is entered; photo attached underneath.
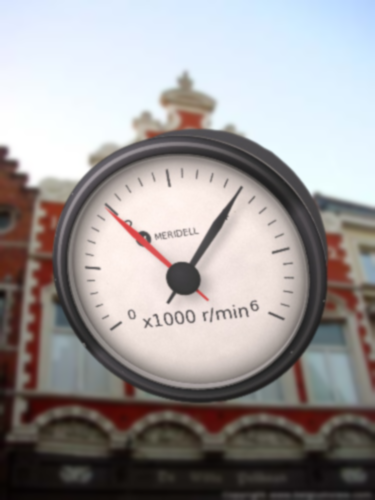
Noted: 4000
